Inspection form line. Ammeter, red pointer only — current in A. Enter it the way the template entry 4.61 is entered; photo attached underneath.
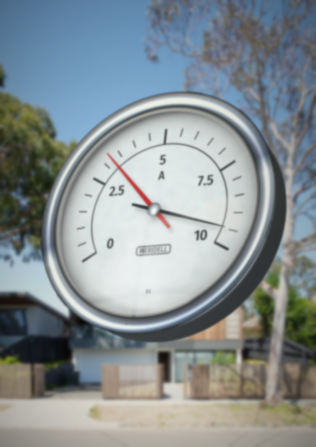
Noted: 3.25
